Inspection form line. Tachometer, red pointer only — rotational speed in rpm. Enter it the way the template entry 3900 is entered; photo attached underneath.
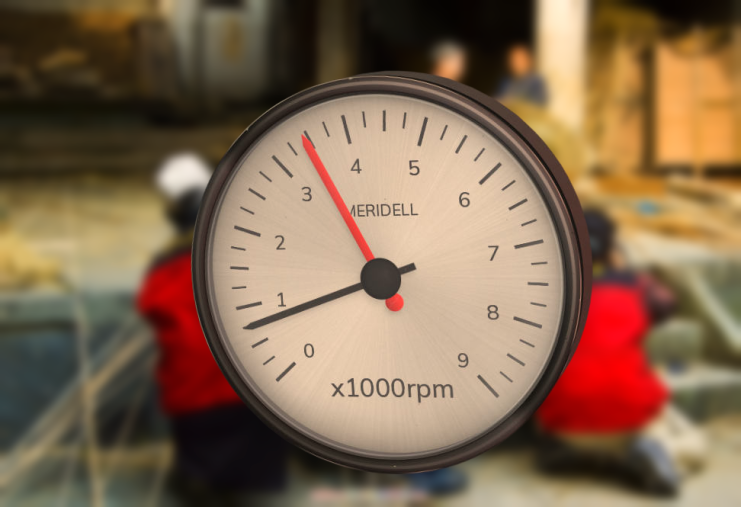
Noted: 3500
